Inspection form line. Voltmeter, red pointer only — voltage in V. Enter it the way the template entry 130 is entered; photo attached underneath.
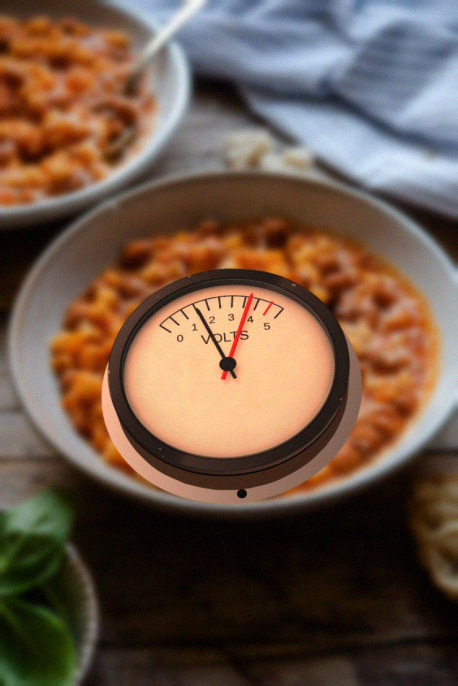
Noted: 3.75
